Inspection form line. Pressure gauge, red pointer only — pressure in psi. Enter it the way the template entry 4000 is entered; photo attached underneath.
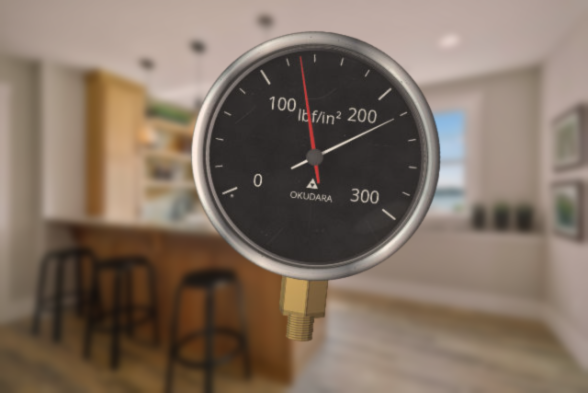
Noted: 130
